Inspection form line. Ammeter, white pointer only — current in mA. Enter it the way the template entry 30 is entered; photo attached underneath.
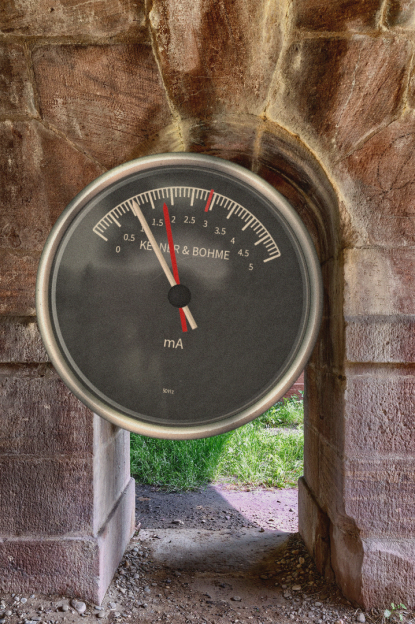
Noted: 1.1
